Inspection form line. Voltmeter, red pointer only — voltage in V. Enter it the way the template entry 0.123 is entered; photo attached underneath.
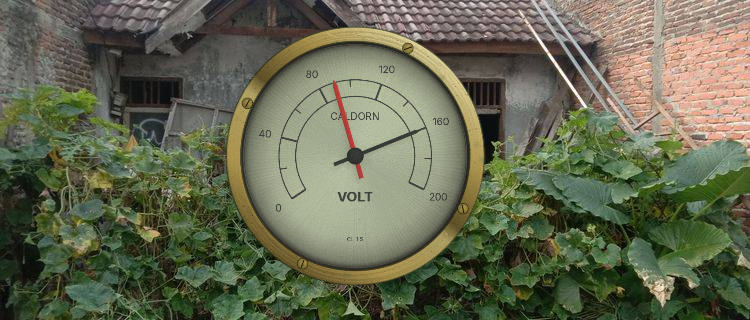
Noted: 90
